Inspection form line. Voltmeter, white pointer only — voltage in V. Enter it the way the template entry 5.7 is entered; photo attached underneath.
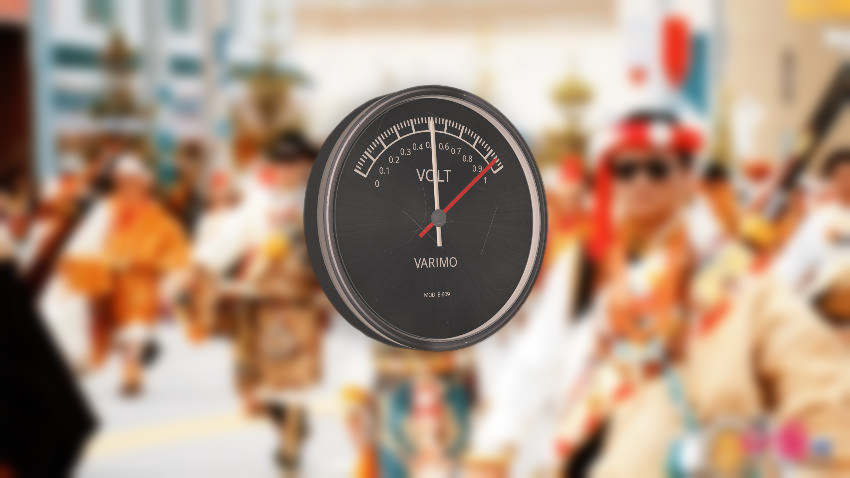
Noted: 0.5
